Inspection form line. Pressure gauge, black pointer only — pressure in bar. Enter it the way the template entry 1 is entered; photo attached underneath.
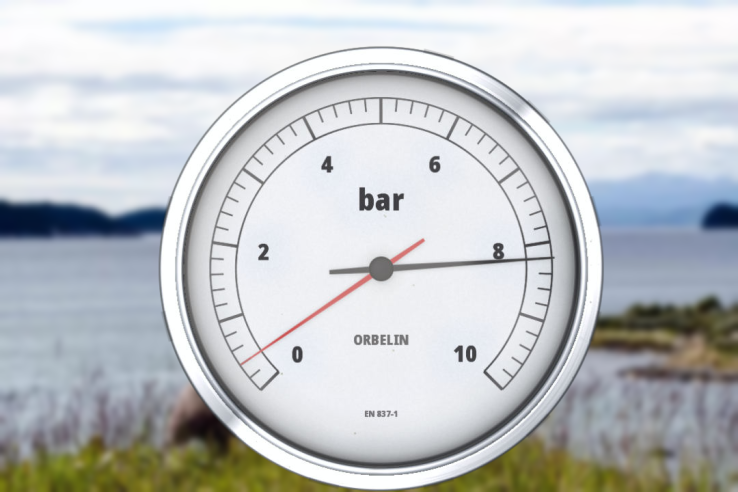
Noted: 8.2
